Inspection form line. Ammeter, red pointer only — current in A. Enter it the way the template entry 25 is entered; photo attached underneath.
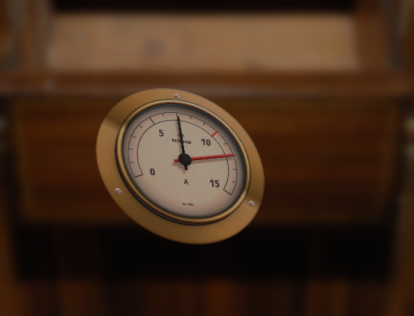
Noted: 12
